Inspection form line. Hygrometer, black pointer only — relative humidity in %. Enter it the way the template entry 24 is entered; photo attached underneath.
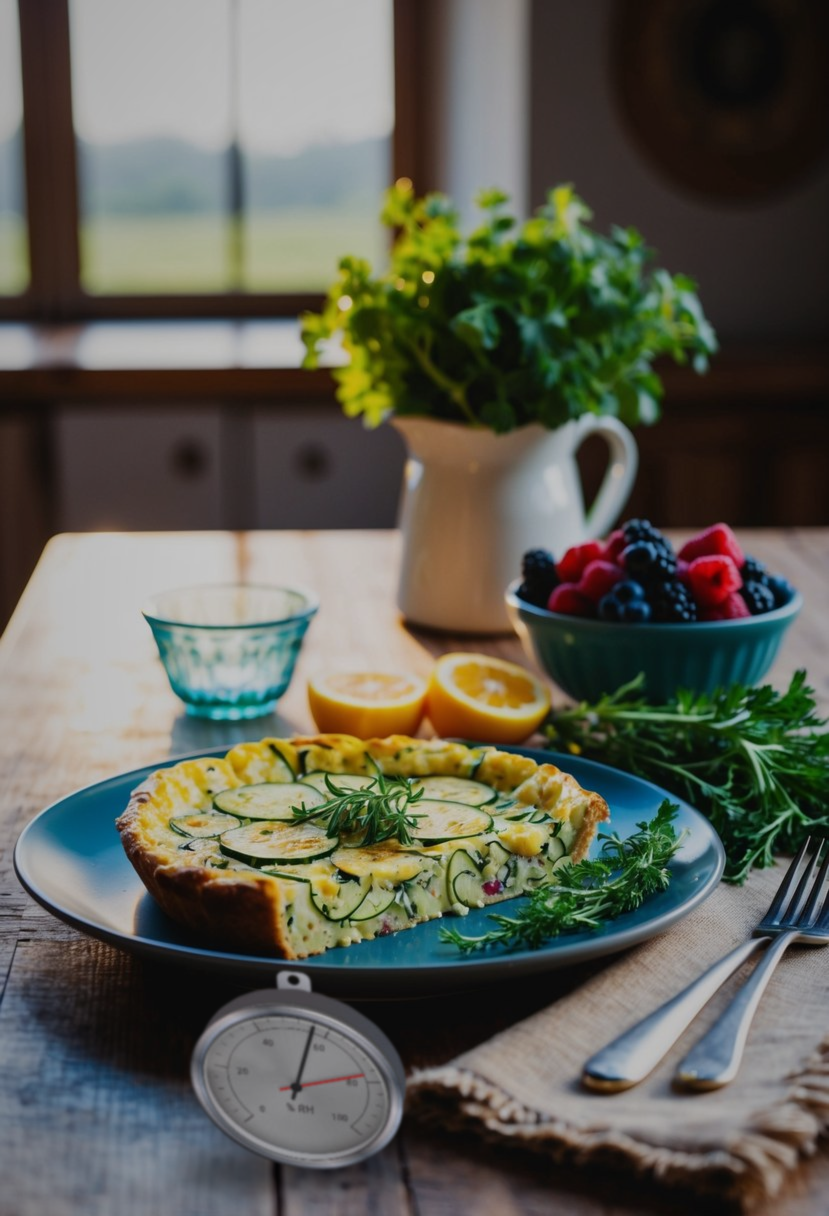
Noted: 56
